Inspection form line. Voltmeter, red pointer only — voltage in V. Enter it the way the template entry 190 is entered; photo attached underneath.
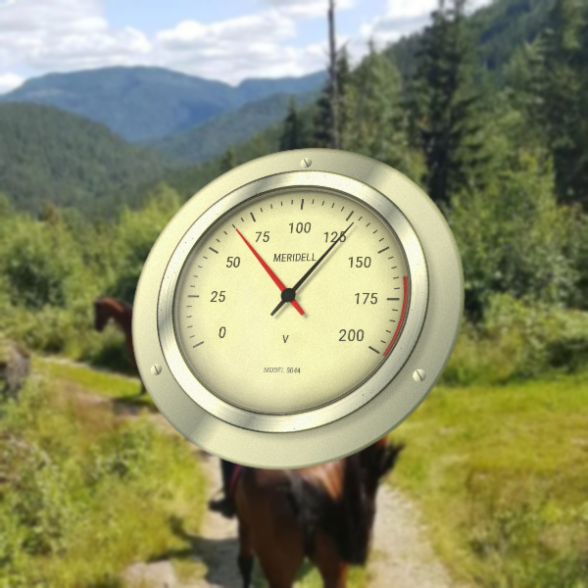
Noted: 65
